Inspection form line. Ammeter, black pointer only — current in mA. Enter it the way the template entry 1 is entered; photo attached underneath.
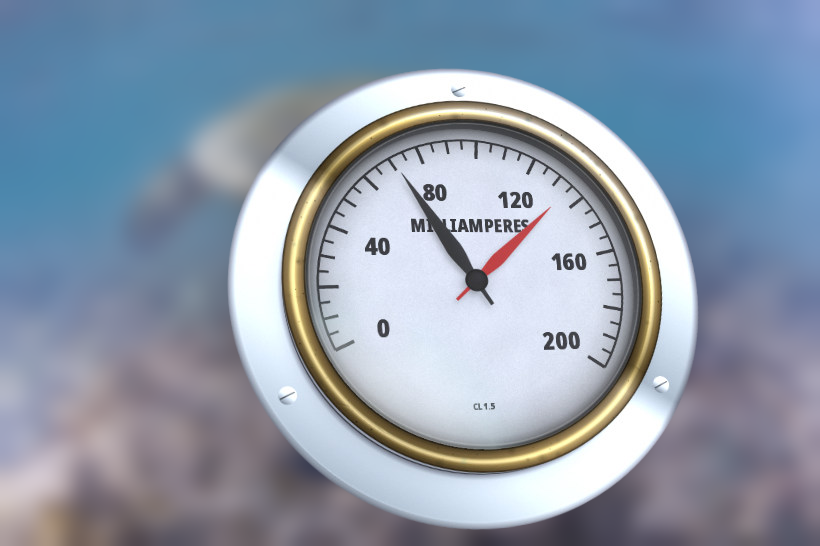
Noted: 70
